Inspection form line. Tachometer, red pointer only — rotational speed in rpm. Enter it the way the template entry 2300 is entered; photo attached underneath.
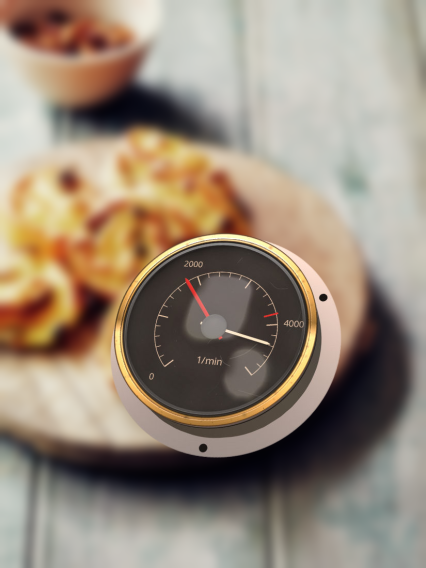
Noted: 1800
